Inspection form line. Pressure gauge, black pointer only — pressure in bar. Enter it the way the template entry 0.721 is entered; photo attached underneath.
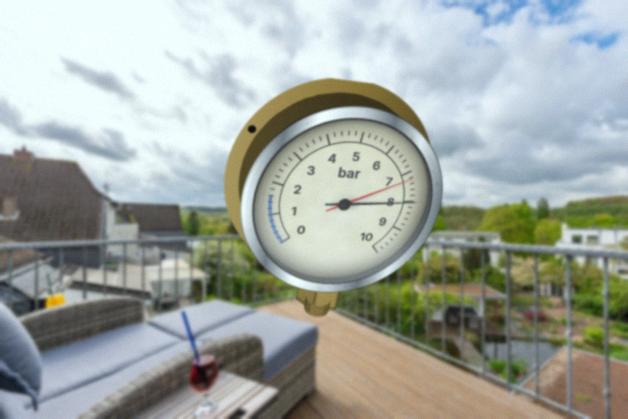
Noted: 8
